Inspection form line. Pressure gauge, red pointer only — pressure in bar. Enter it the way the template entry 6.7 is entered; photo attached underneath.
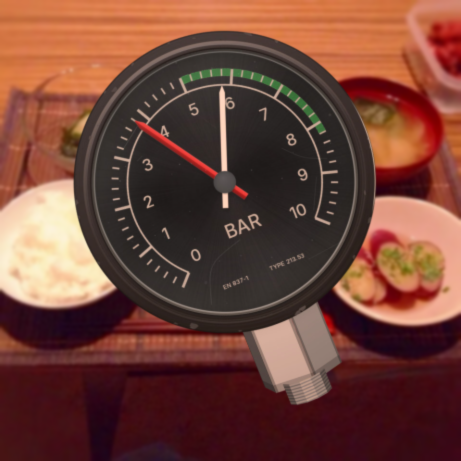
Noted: 3.8
